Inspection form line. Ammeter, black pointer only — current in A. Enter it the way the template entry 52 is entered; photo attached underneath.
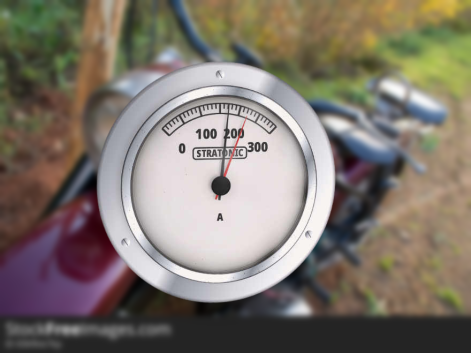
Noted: 170
